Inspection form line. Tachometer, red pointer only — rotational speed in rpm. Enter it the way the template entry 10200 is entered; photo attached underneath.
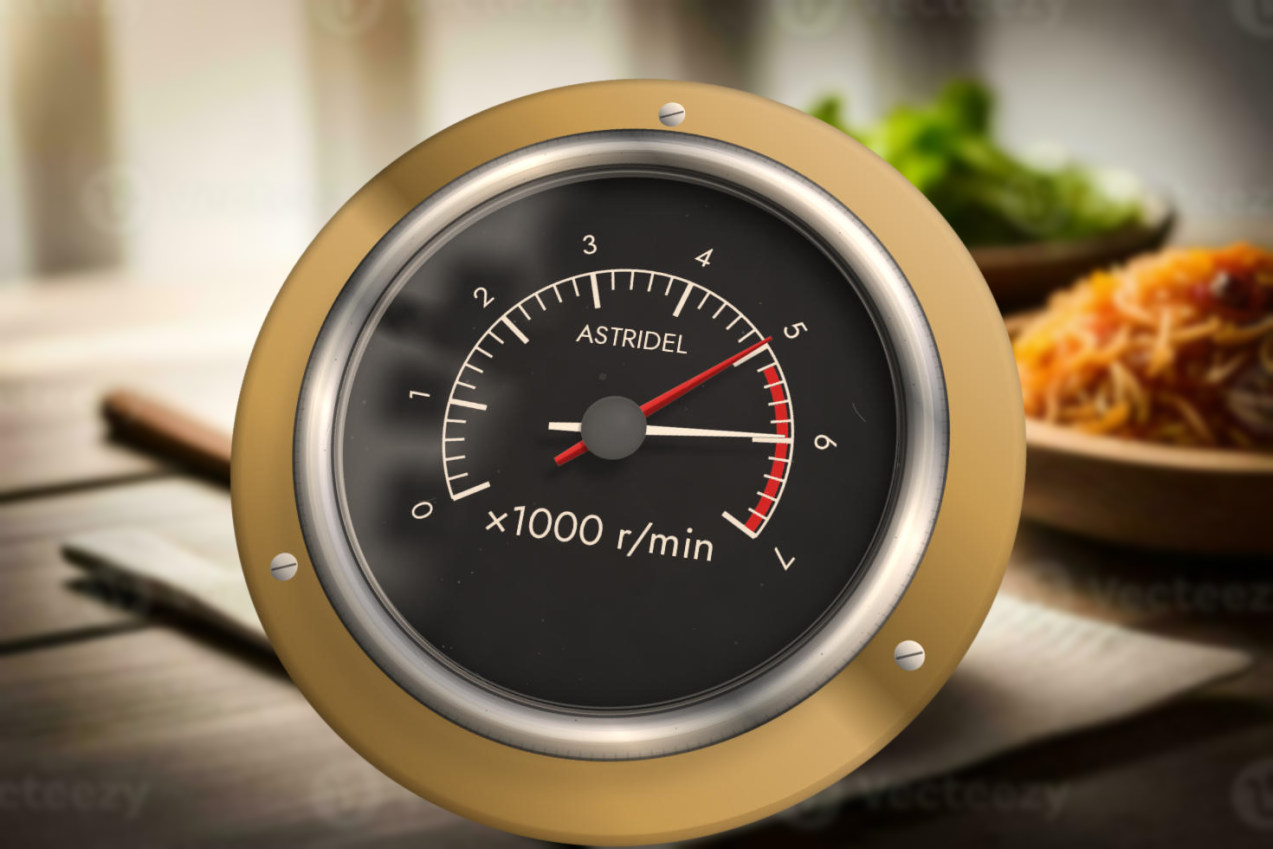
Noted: 5000
